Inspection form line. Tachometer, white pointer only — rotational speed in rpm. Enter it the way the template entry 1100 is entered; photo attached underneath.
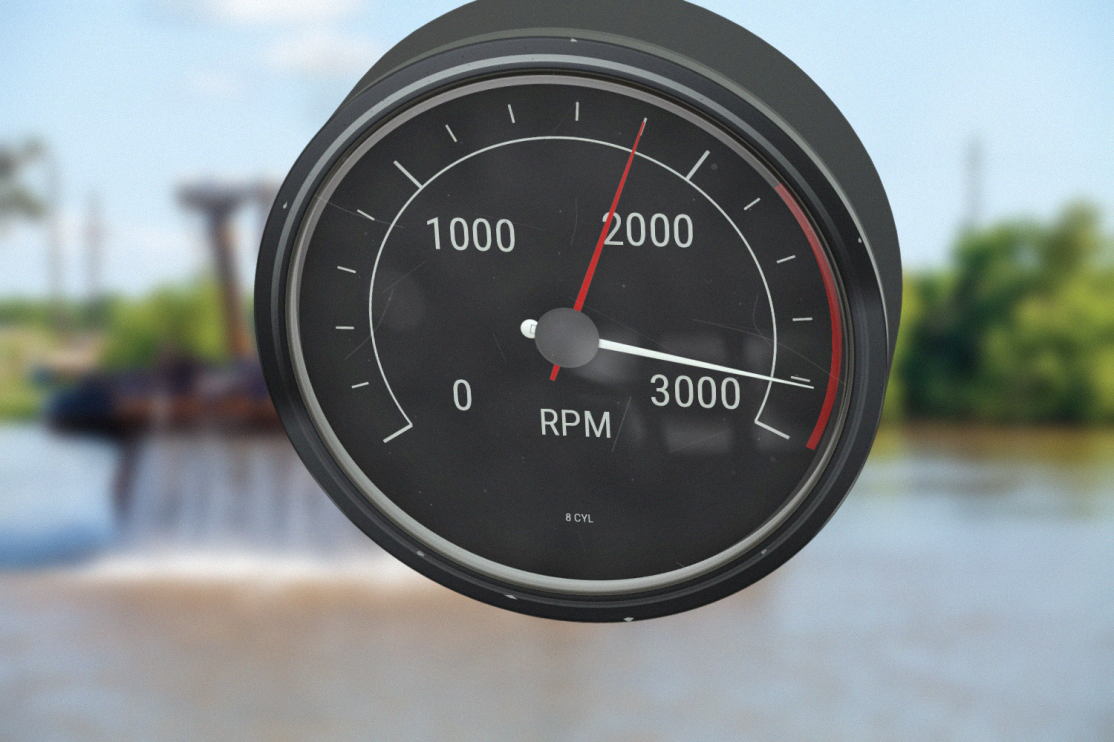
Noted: 2800
